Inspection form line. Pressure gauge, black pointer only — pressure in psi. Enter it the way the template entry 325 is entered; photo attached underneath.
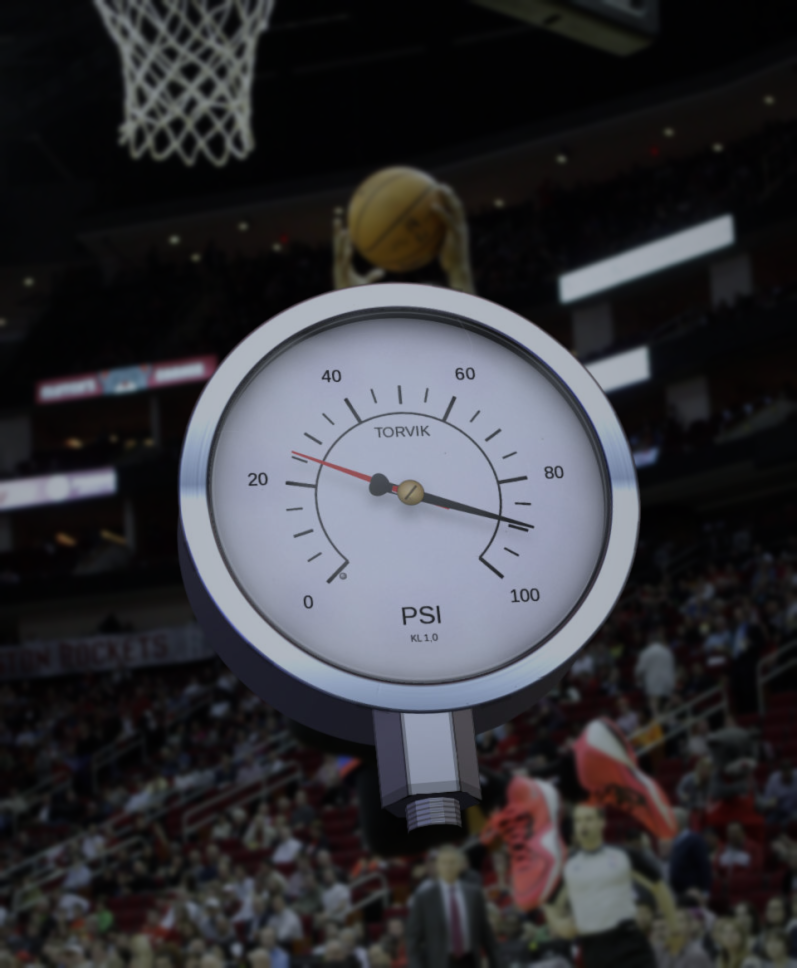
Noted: 90
